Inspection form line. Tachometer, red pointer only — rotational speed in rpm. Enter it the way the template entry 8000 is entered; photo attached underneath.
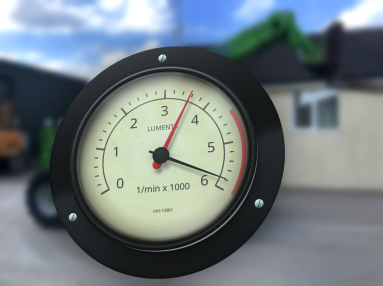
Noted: 3600
